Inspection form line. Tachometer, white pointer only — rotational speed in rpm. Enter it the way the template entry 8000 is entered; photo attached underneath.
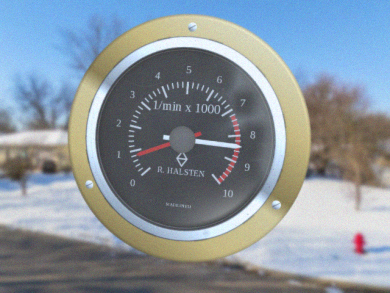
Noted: 8400
